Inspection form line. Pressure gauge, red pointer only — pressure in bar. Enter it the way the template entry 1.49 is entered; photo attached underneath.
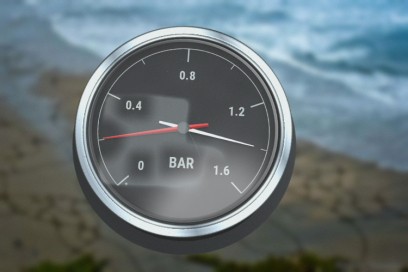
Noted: 0.2
